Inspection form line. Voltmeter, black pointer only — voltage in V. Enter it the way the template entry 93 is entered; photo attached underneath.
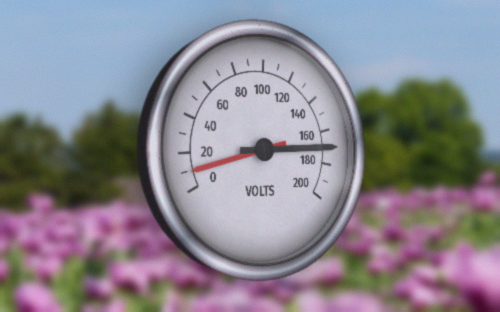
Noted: 170
